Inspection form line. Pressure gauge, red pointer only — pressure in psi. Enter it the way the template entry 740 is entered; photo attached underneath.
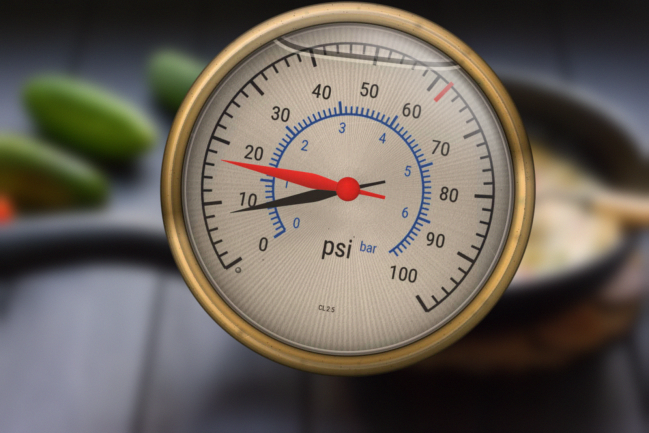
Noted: 17
